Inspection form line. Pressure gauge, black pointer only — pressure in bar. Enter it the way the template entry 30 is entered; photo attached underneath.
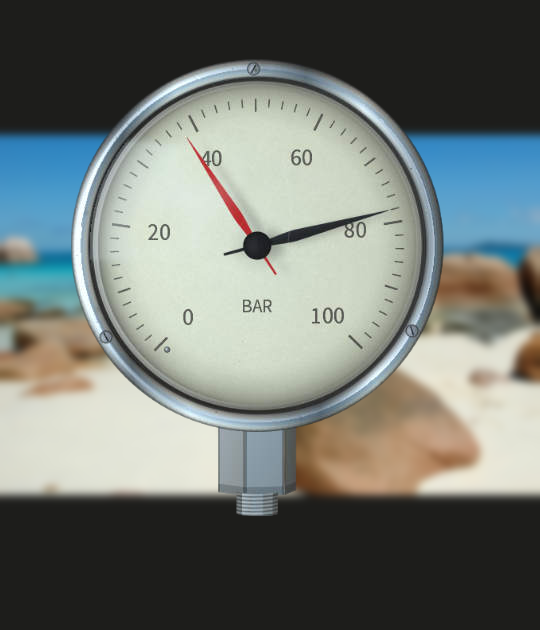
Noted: 78
